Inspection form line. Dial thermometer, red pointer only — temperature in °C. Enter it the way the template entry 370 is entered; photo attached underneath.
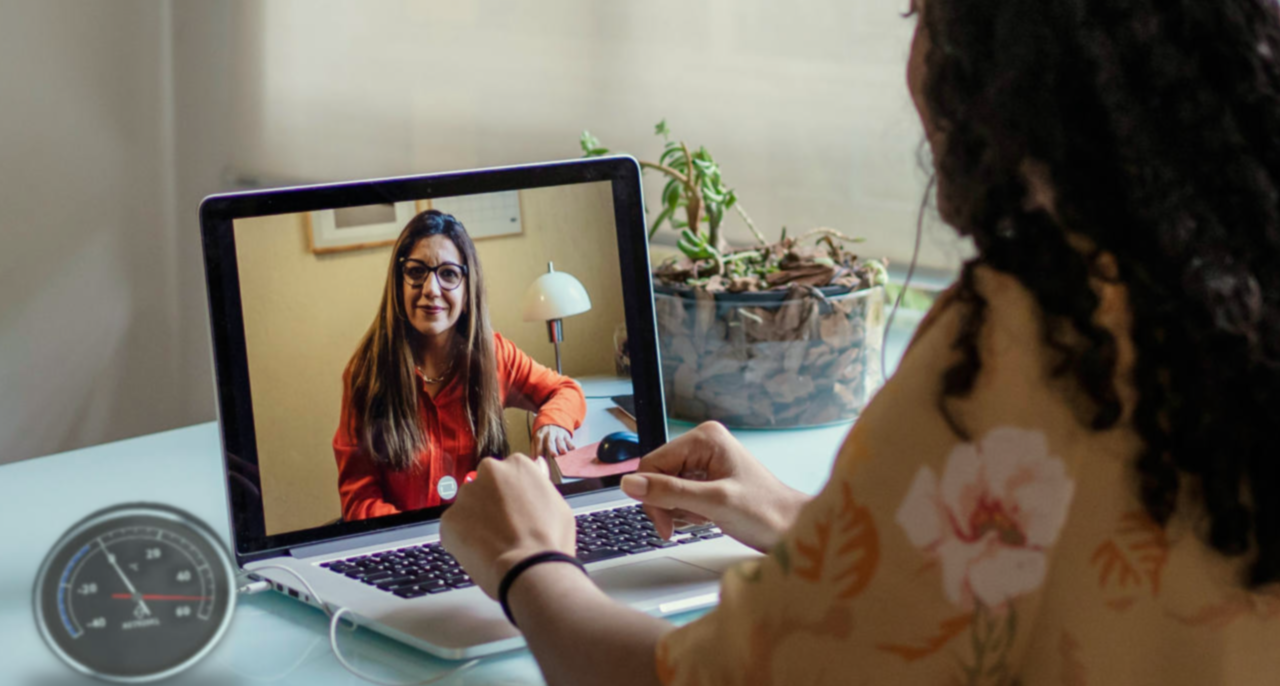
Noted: 52
